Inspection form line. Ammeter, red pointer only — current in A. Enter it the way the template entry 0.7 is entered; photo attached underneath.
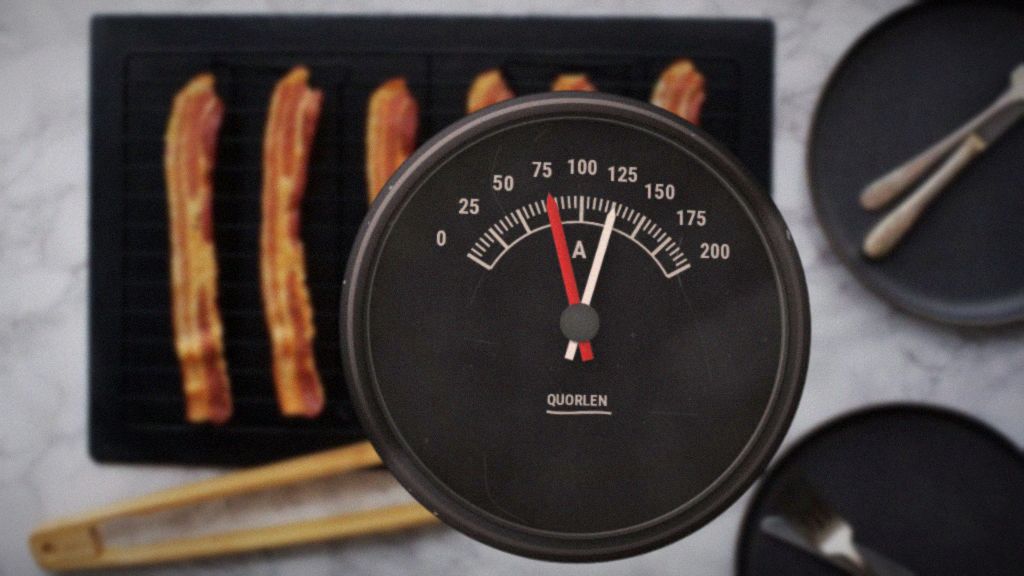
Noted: 75
